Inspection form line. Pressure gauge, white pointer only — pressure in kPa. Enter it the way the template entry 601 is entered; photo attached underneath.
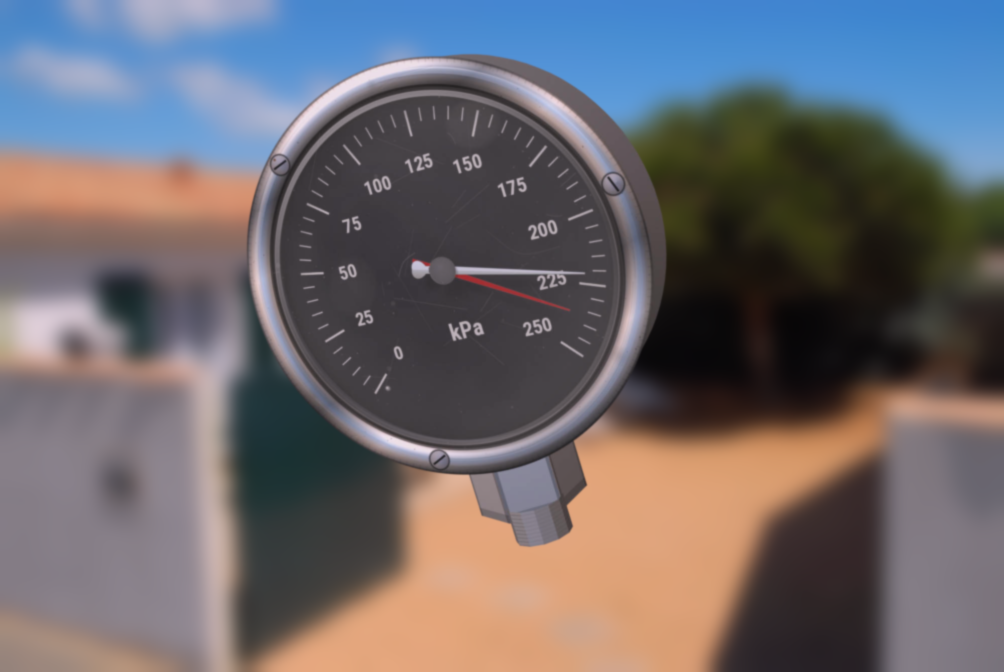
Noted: 220
